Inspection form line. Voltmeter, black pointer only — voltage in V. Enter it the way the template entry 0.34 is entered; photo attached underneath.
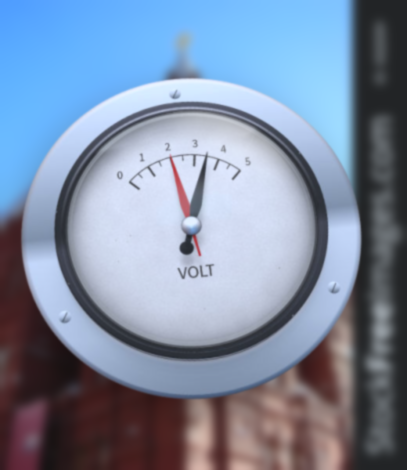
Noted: 3.5
